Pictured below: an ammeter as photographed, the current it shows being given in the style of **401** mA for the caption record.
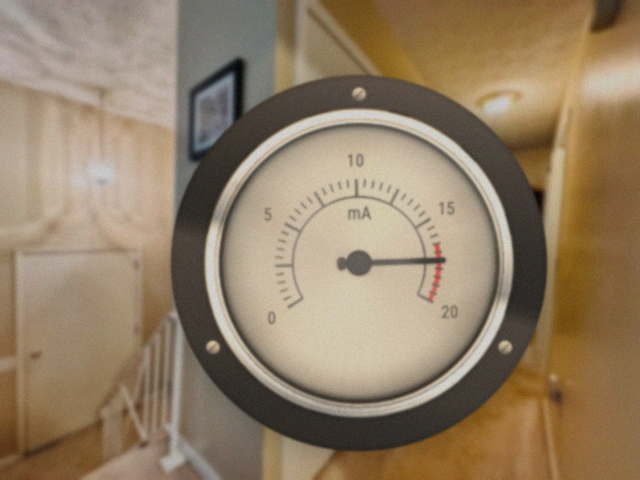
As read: **17.5** mA
